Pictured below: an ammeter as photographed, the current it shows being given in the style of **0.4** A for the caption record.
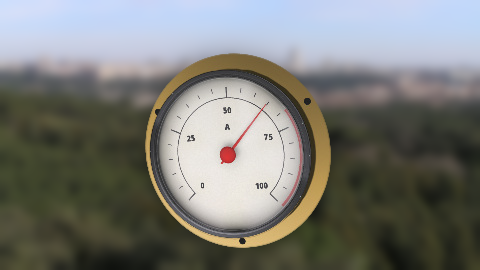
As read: **65** A
